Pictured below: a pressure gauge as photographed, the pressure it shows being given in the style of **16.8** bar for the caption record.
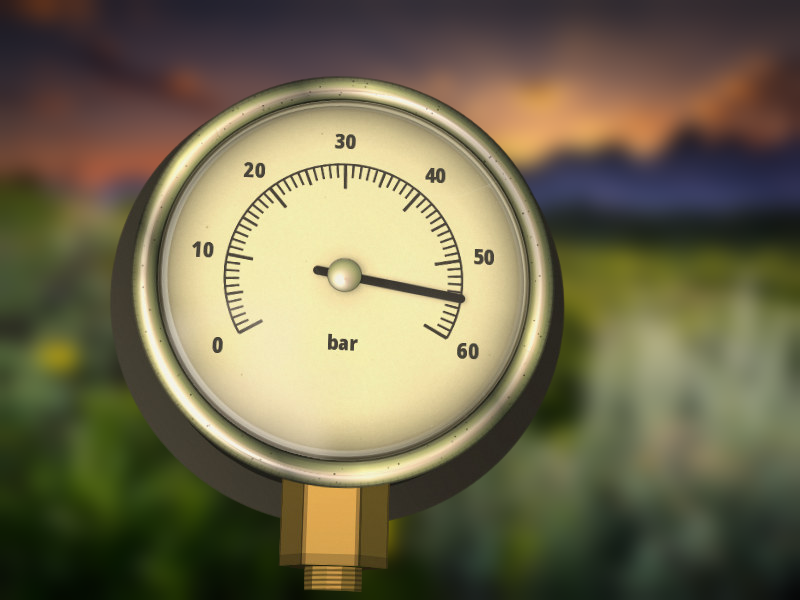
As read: **55** bar
